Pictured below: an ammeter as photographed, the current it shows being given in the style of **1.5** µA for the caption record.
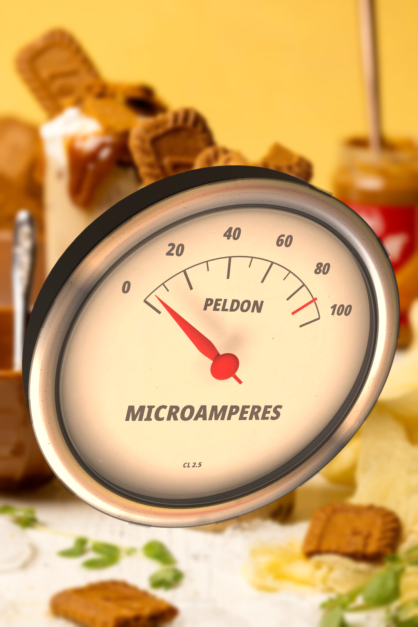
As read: **5** µA
